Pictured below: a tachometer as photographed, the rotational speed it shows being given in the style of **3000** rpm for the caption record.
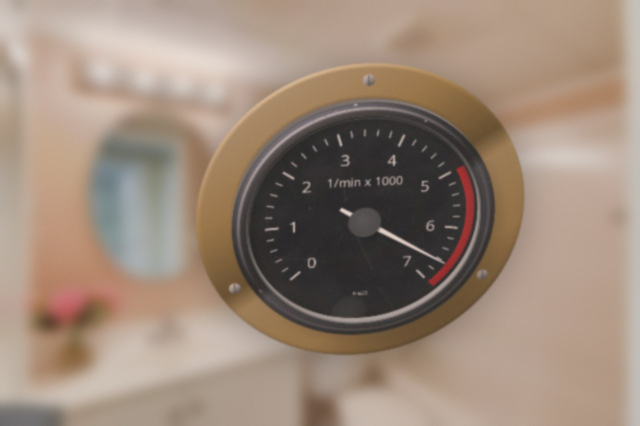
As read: **6600** rpm
